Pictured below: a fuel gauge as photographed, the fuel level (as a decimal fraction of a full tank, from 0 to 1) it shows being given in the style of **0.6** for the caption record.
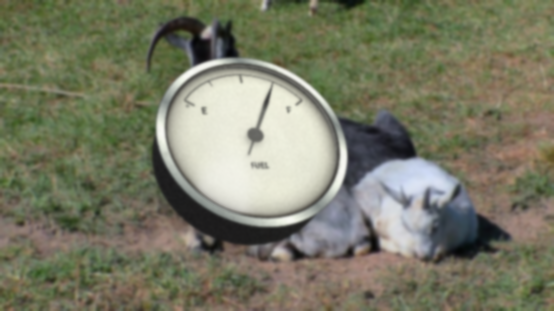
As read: **0.75**
